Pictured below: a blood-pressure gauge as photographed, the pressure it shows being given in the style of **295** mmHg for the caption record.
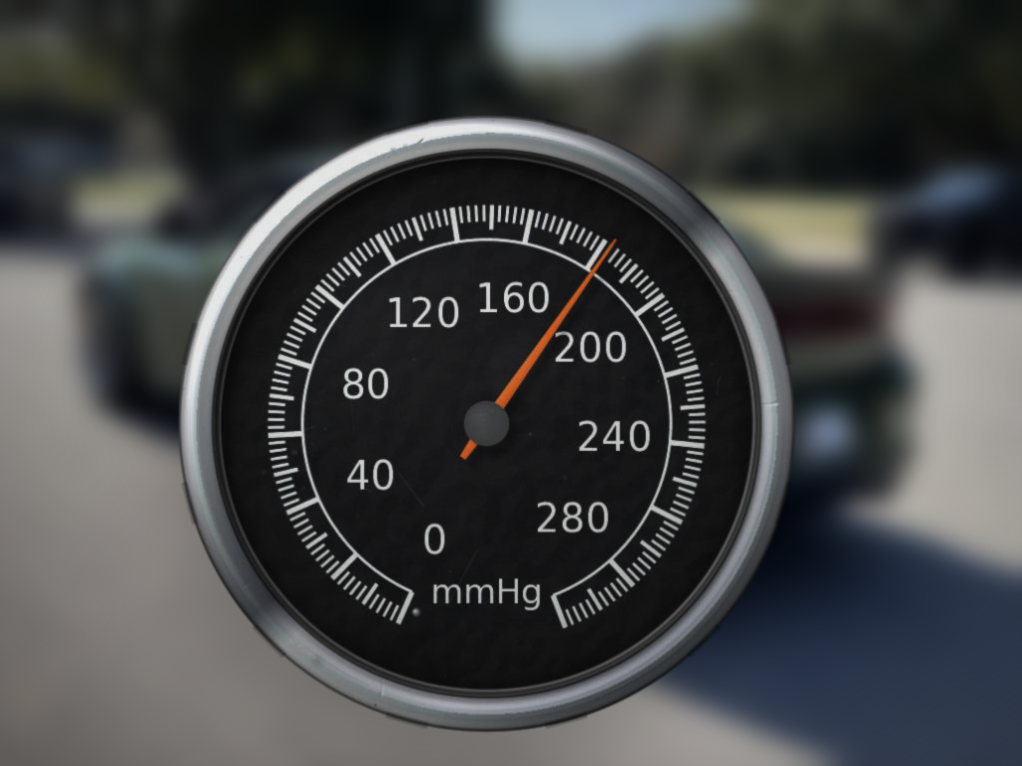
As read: **182** mmHg
